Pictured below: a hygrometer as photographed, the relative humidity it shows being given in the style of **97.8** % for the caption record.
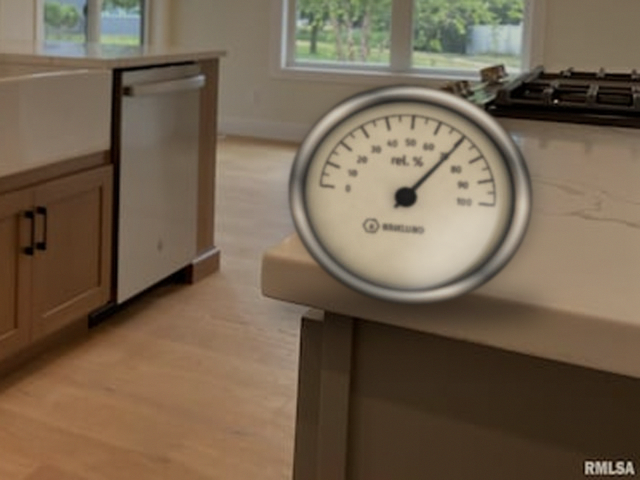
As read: **70** %
